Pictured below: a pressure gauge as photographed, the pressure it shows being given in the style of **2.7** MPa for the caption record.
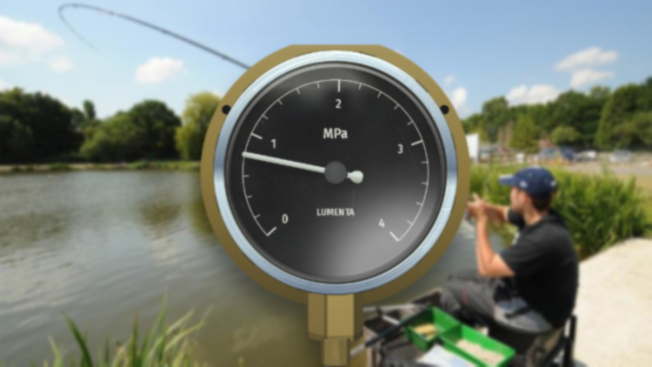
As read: **0.8** MPa
